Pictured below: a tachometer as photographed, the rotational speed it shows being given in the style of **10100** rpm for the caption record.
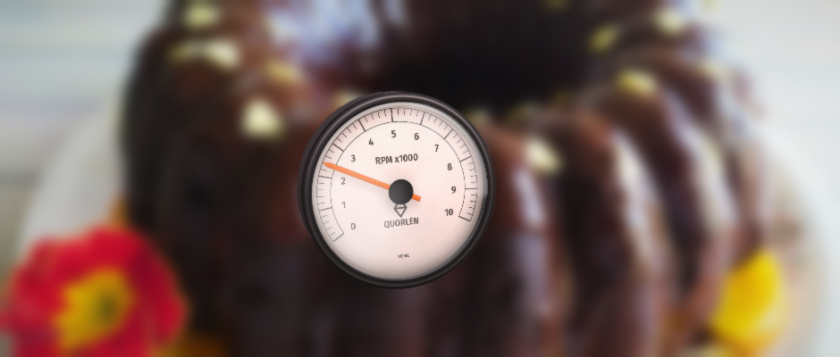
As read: **2400** rpm
